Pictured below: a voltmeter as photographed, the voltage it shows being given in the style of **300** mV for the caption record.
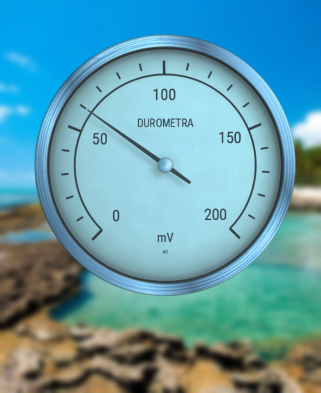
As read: **60** mV
